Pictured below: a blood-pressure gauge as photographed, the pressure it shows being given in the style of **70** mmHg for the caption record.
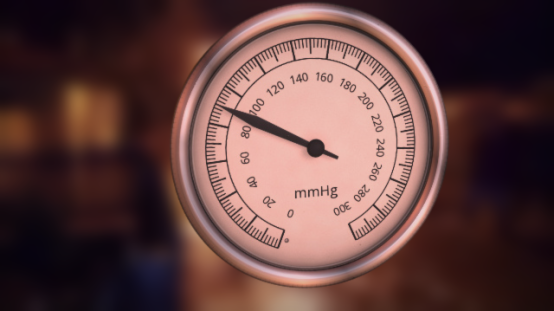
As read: **90** mmHg
